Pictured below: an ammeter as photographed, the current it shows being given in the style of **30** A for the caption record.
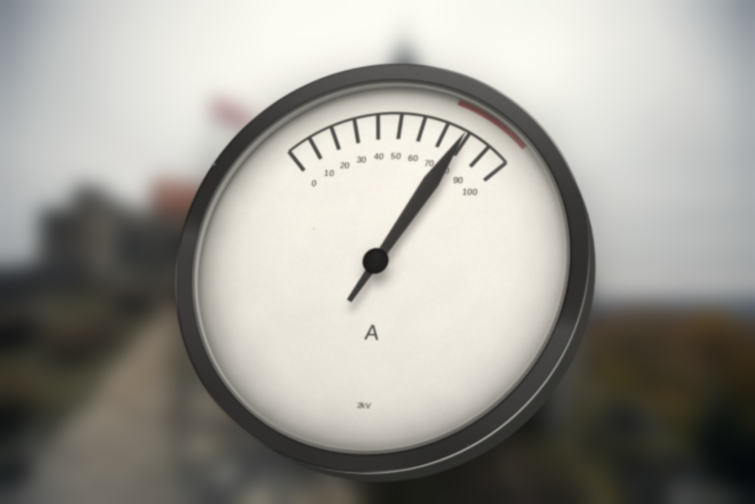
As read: **80** A
